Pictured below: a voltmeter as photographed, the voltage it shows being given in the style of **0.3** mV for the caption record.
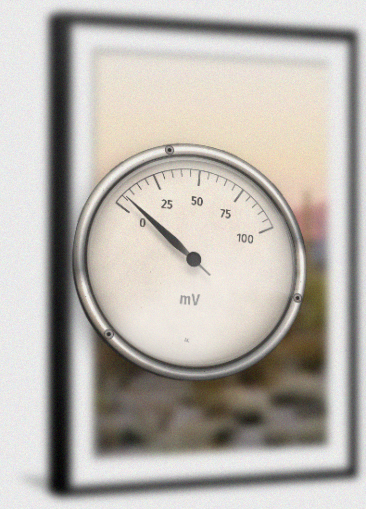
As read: **5** mV
